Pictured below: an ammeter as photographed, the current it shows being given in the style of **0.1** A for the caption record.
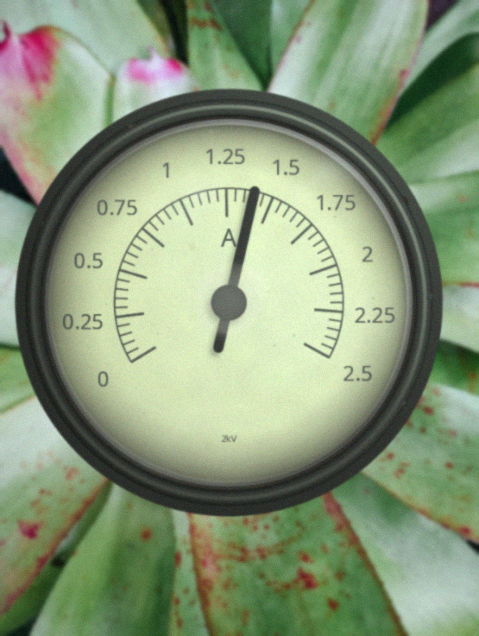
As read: **1.4** A
